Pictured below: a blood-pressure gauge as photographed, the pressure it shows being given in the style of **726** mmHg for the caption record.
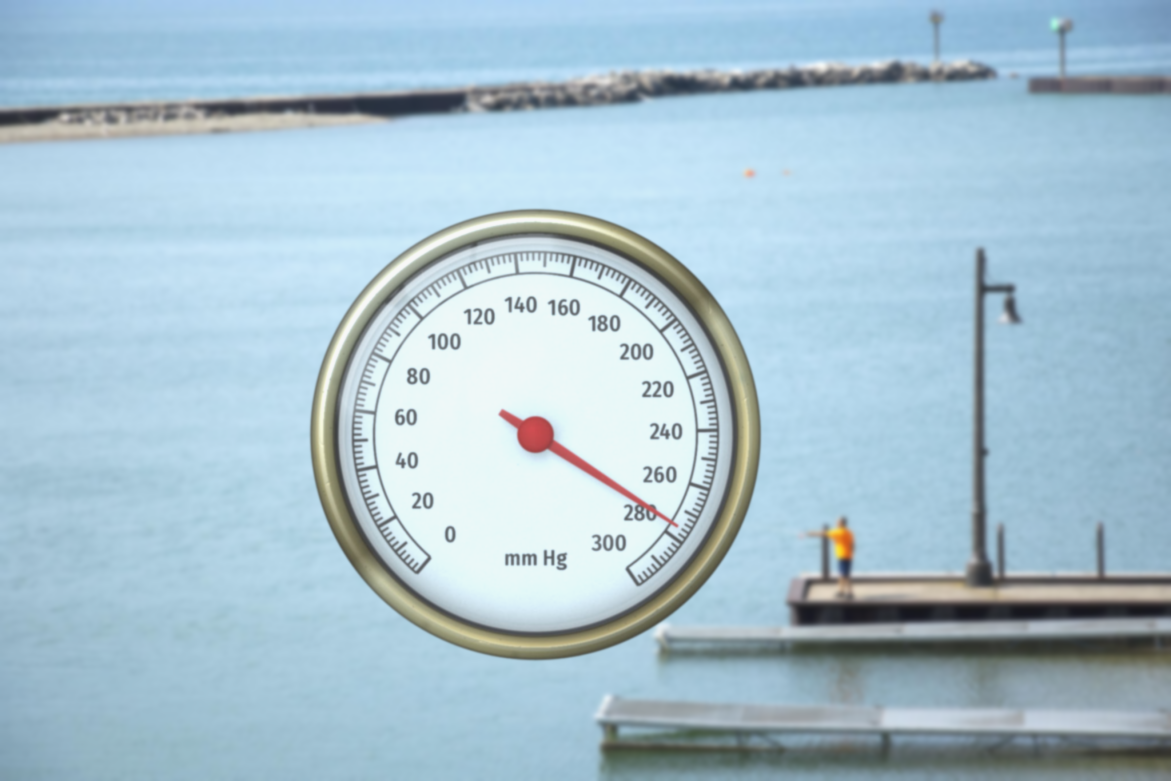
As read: **276** mmHg
